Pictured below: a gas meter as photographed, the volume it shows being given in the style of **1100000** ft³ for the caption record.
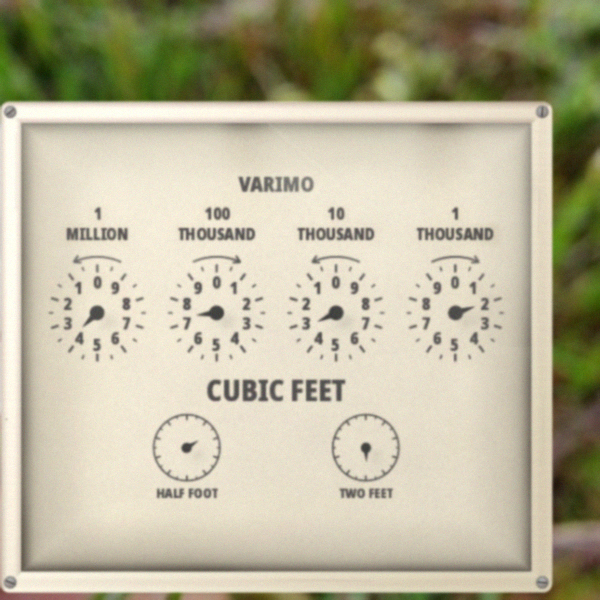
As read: **373200** ft³
